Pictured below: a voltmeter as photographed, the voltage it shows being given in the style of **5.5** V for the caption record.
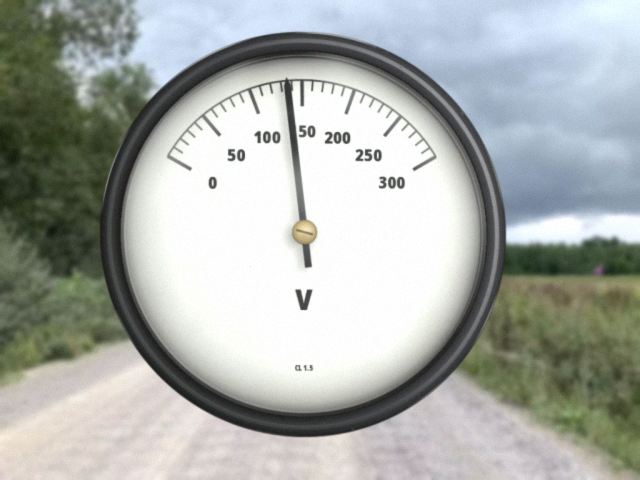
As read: **135** V
